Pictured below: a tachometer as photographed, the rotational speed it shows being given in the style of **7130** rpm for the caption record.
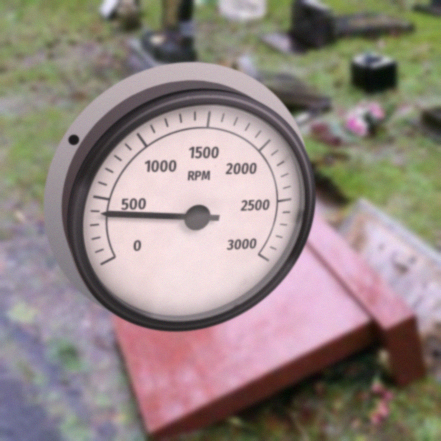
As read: **400** rpm
